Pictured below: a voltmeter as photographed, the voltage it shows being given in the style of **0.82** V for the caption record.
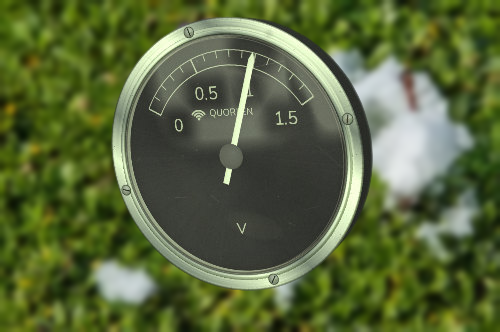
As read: **1** V
